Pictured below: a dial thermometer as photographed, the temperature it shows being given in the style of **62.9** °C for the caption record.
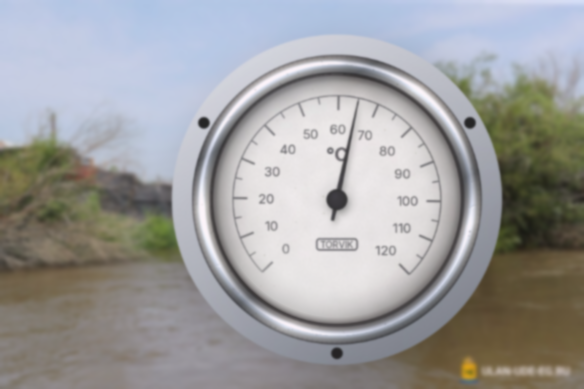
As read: **65** °C
